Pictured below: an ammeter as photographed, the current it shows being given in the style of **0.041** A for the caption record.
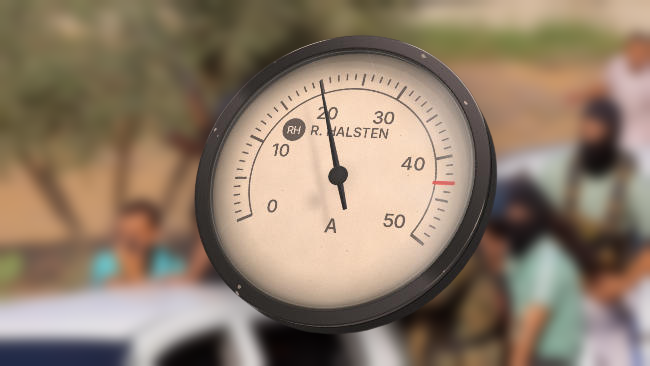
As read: **20** A
